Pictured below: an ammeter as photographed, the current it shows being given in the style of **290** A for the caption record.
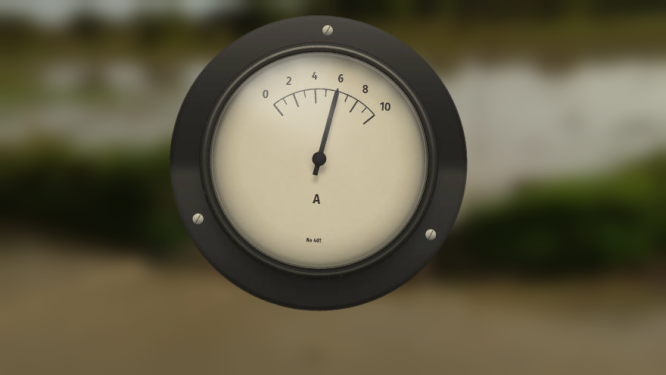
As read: **6** A
